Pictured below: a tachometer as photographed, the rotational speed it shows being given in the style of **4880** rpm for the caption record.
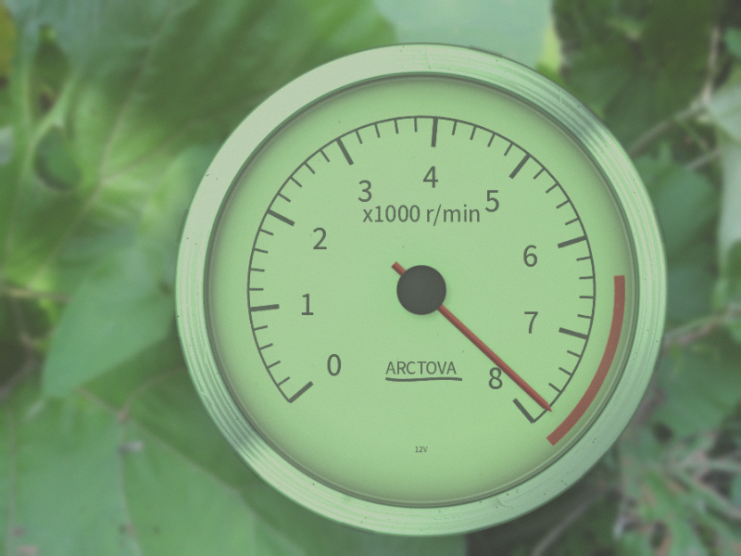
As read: **7800** rpm
